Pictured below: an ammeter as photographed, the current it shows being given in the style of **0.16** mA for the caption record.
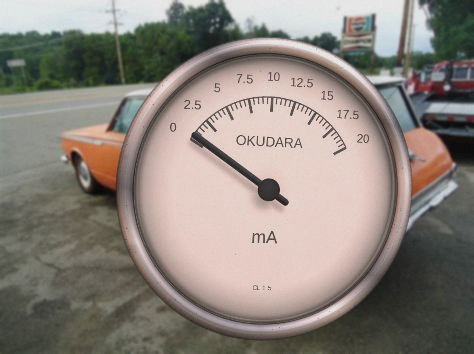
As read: **0.5** mA
